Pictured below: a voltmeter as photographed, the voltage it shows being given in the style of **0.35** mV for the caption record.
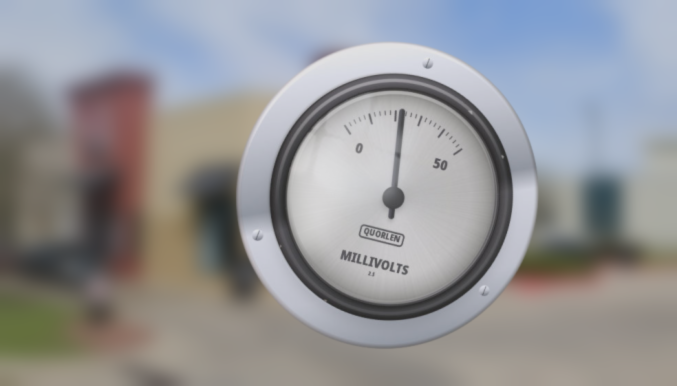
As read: **22** mV
